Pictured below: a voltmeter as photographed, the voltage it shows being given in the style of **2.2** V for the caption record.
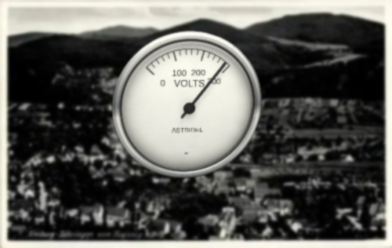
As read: **280** V
